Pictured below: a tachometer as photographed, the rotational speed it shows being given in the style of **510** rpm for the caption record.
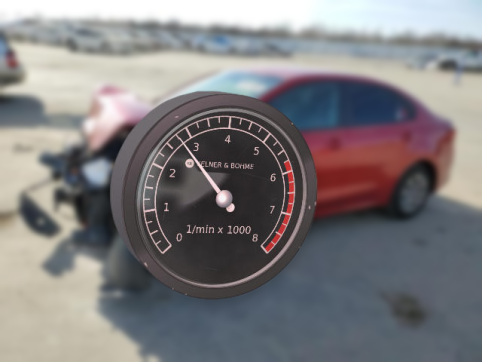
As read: **2750** rpm
